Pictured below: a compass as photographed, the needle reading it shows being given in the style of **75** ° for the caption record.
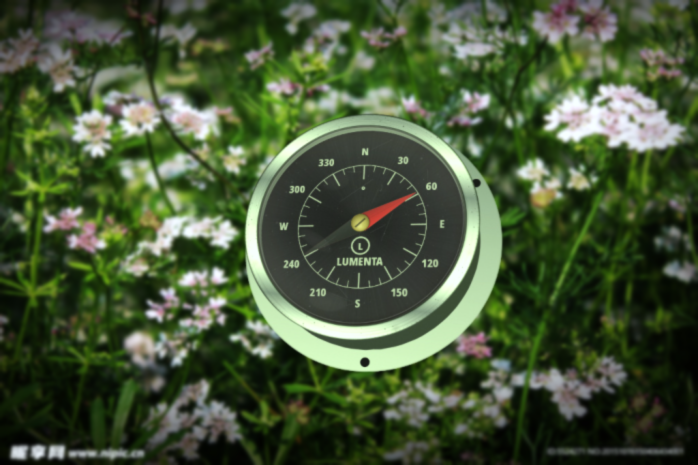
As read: **60** °
